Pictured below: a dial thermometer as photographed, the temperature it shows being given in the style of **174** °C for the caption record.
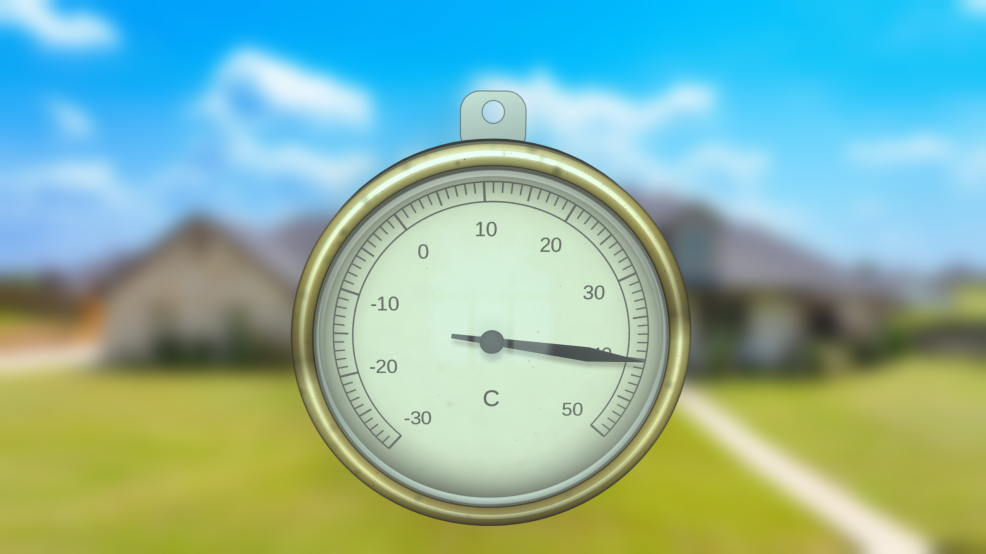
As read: **40** °C
